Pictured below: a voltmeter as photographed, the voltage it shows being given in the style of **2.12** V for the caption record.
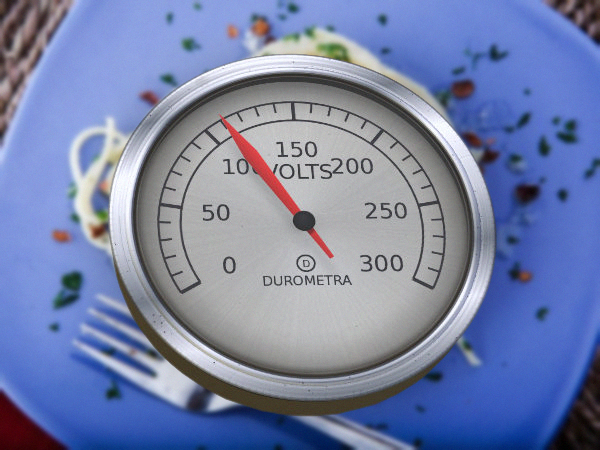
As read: **110** V
